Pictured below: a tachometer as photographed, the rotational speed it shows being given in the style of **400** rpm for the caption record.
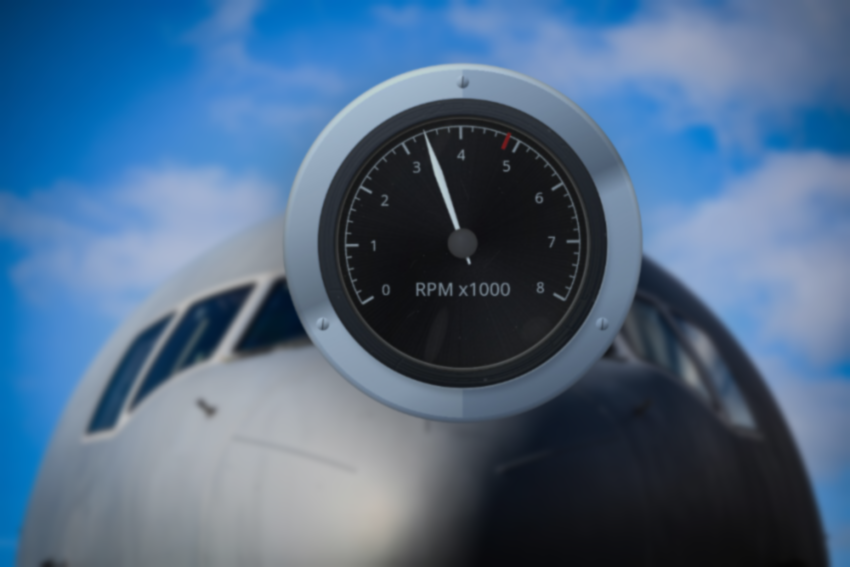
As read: **3400** rpm
